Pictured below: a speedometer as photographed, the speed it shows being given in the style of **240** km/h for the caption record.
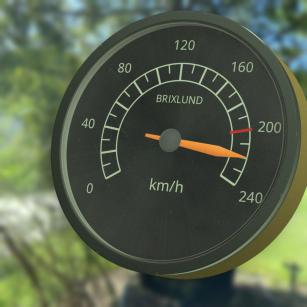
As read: **220** km/h
